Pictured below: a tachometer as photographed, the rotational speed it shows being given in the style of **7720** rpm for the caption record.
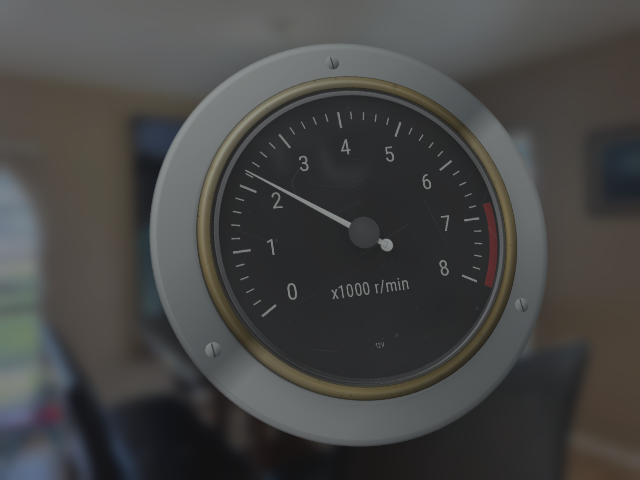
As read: **2200** rpm
